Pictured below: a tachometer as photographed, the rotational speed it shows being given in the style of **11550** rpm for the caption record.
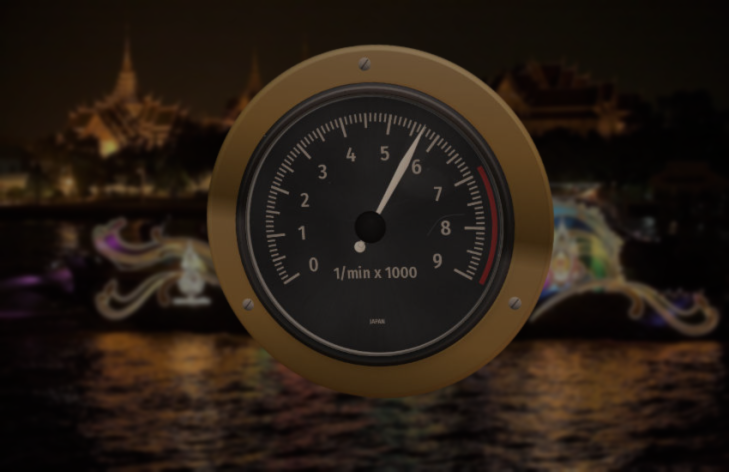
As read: **5700** rpm
